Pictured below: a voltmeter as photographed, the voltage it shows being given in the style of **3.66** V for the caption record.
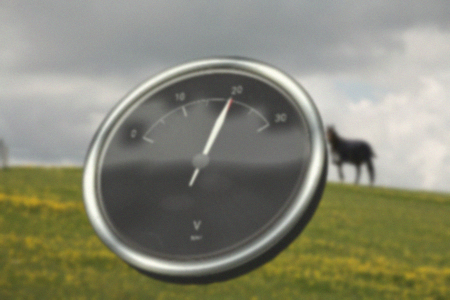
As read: **20** V
